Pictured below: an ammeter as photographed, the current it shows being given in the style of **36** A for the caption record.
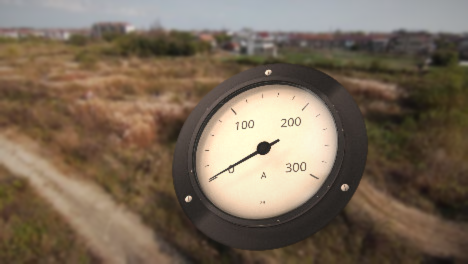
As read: **0** A
